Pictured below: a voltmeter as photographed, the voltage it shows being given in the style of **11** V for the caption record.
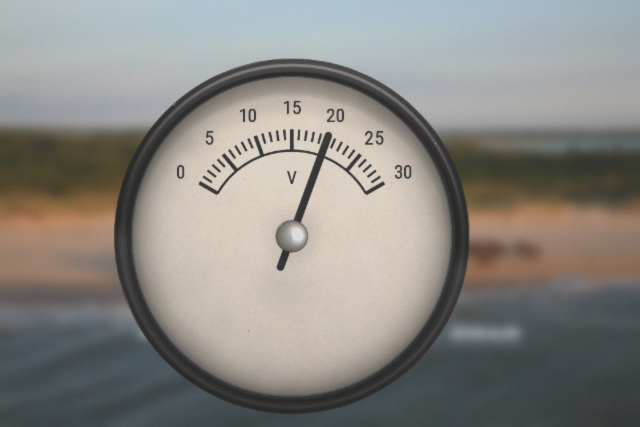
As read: **20** V
